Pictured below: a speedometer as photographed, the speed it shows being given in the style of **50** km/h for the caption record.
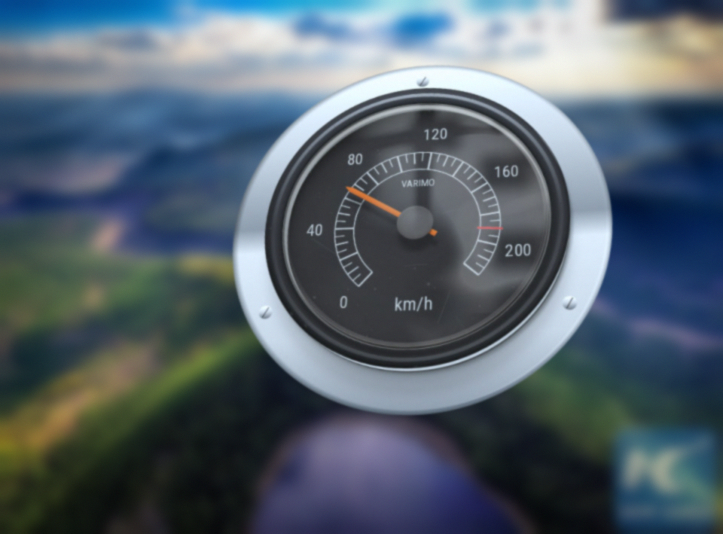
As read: **65** km/h
